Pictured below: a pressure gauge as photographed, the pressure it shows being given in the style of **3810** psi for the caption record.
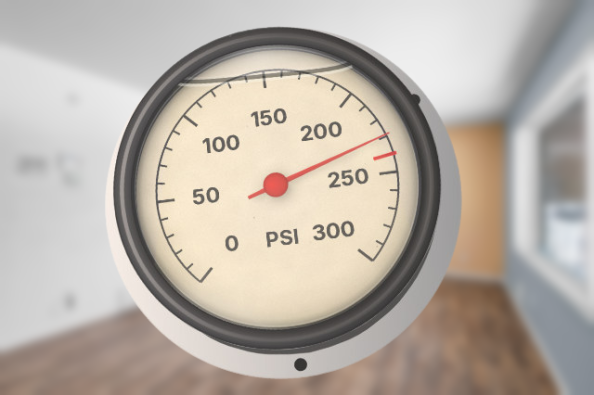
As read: **230** psi
